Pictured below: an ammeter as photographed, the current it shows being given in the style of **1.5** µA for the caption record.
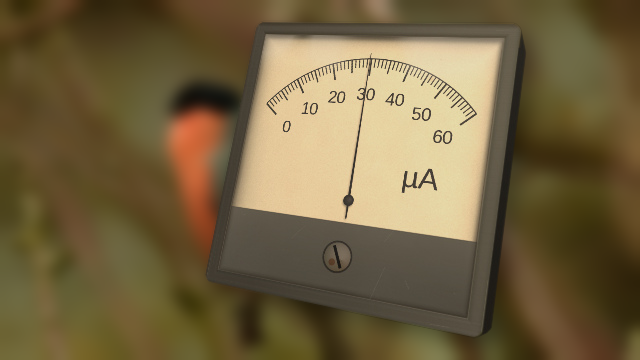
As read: **30** µA
